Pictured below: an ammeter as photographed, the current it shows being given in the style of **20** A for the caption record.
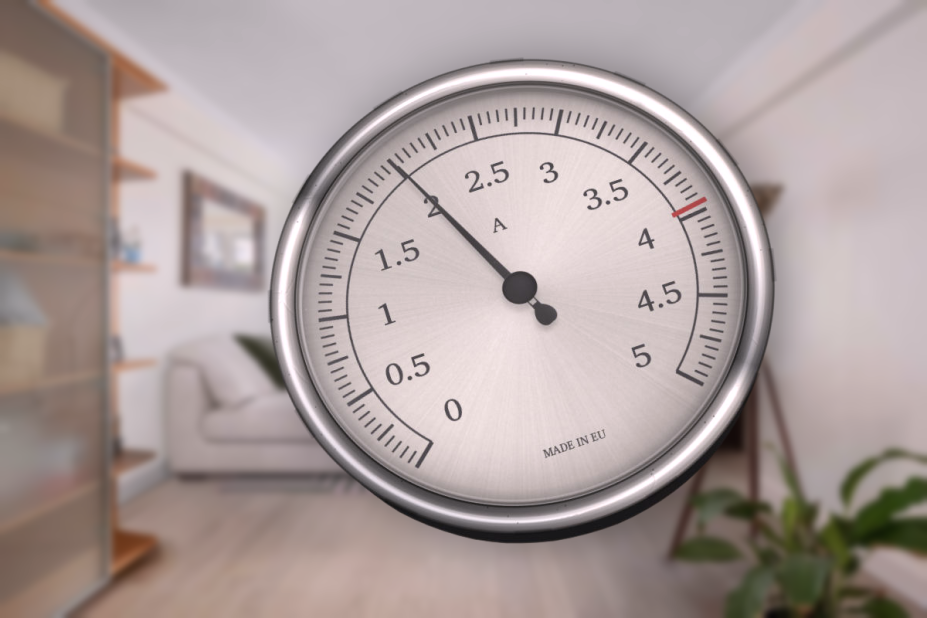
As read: **2** A
